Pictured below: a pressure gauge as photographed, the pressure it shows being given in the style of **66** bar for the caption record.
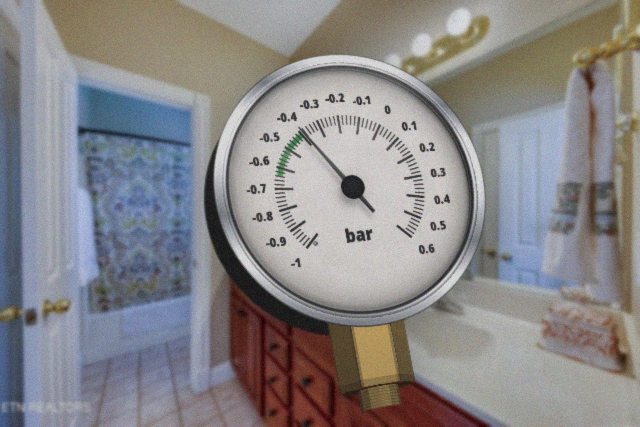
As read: **-0.4** bar
